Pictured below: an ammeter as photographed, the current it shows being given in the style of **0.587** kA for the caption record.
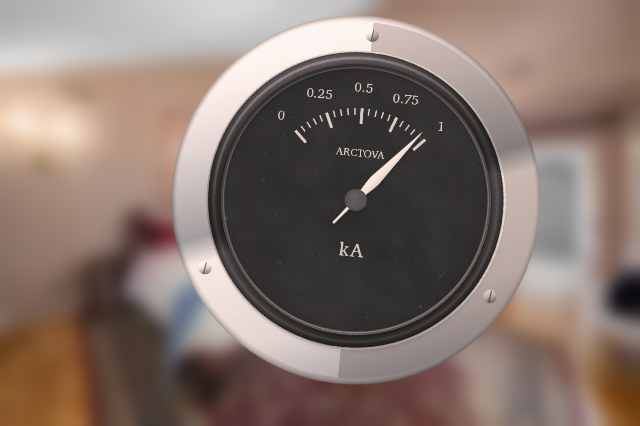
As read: **0.95** kA
